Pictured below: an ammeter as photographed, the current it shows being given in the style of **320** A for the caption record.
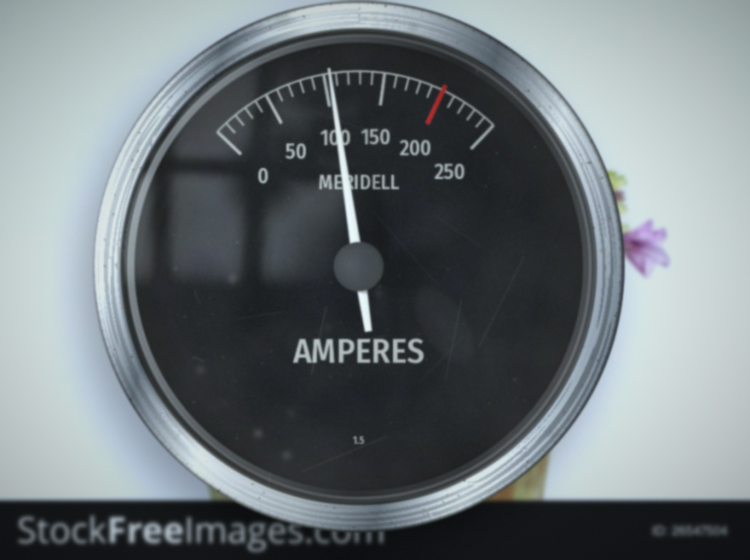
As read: **105** A
